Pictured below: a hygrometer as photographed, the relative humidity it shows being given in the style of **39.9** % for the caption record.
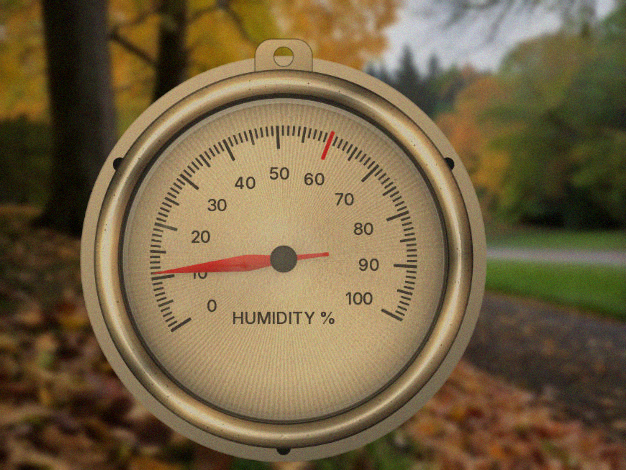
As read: **11** %
